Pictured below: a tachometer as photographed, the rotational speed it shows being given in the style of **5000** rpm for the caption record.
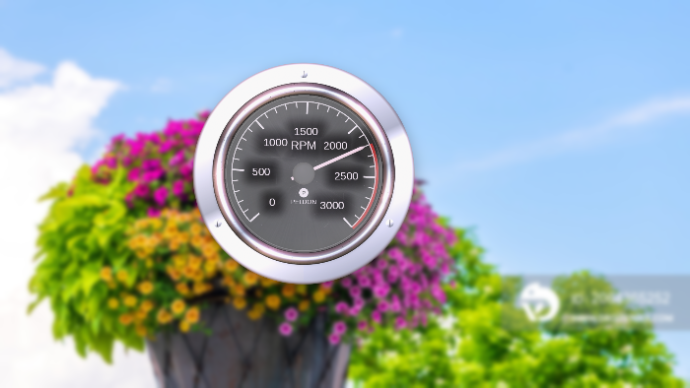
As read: **2200** rpm
